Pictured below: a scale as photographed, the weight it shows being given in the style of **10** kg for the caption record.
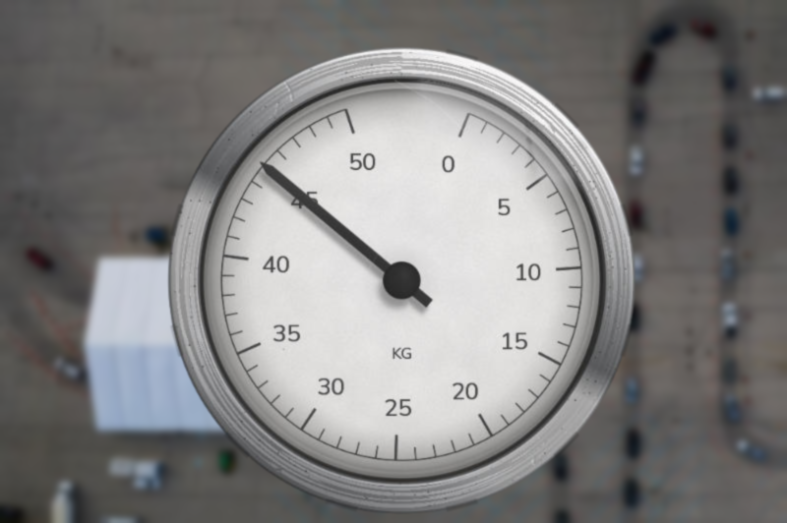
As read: **45** kg
